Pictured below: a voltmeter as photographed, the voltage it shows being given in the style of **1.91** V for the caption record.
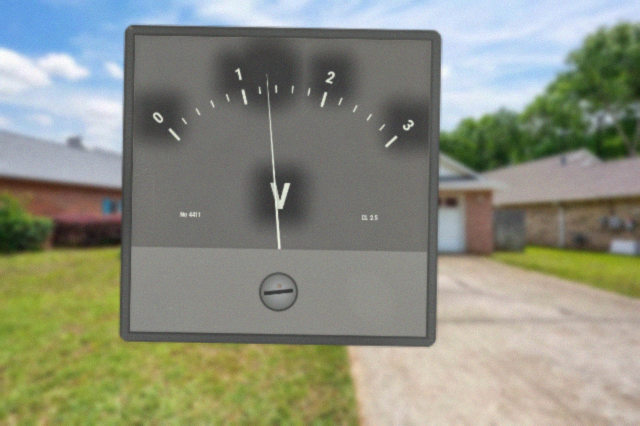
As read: **1.3** V
